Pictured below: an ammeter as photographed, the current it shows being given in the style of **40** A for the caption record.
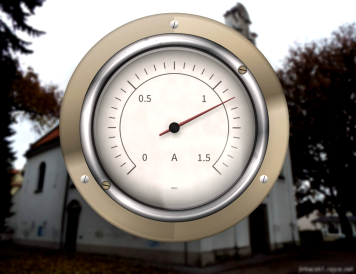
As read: **1.1** A
